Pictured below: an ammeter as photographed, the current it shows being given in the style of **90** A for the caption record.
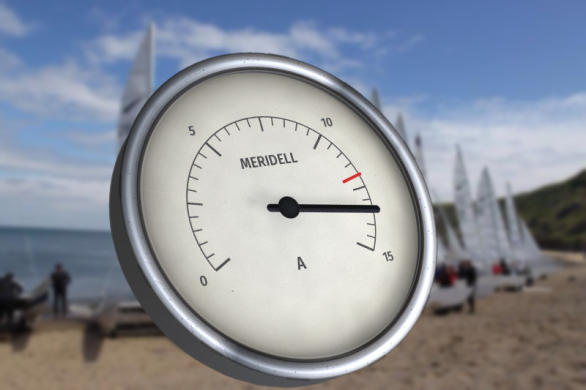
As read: **13.5** A
